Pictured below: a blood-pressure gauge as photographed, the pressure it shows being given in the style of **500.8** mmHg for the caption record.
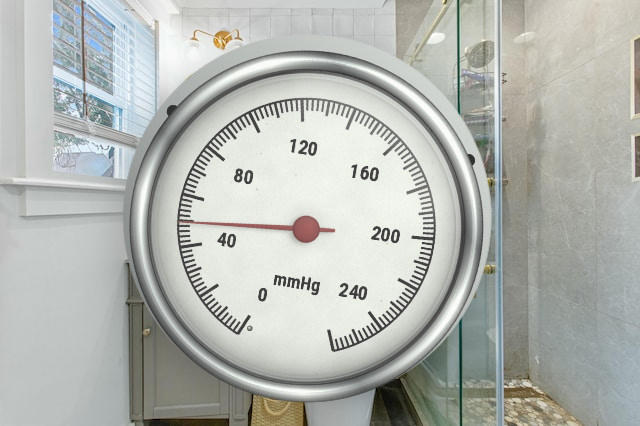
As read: **50** mmHg
